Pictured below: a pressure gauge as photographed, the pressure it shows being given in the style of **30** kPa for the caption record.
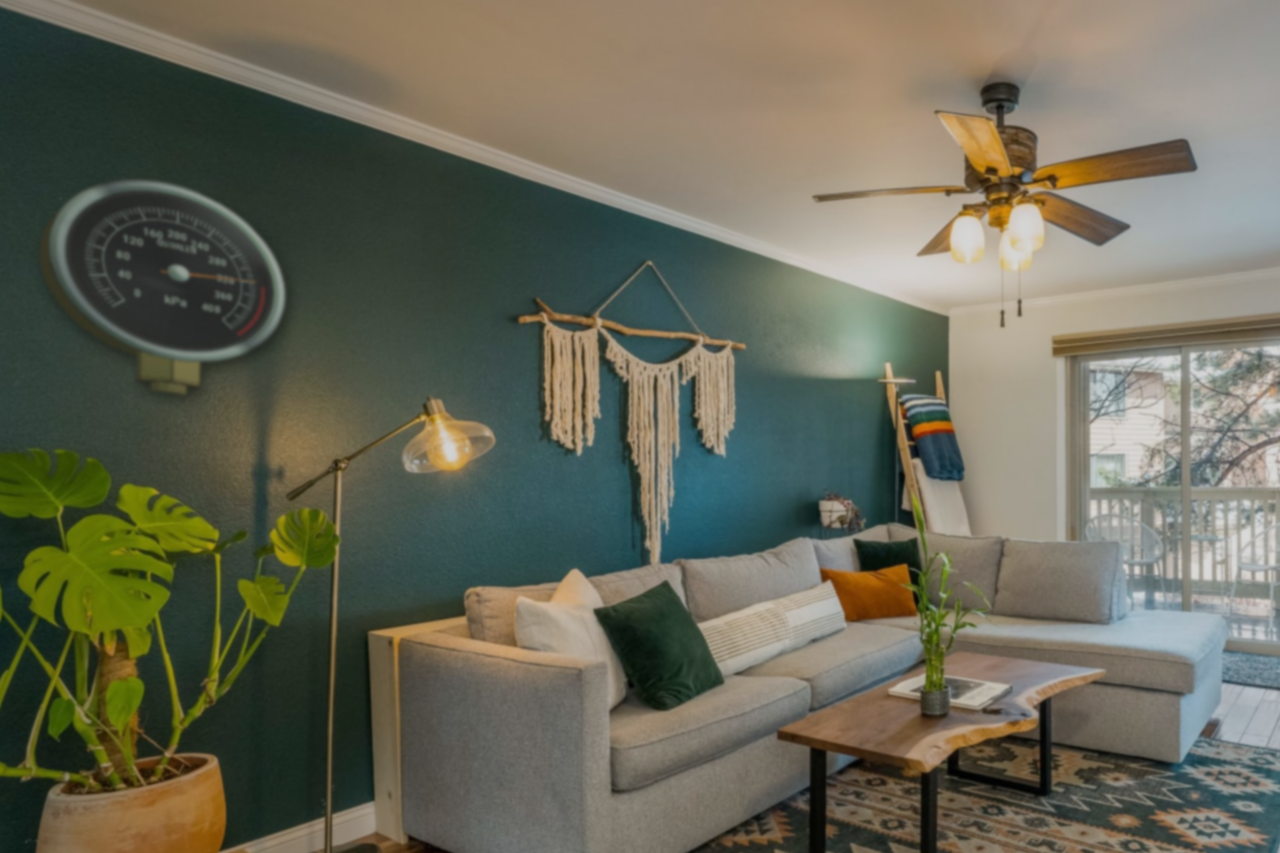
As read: **320** kPa
